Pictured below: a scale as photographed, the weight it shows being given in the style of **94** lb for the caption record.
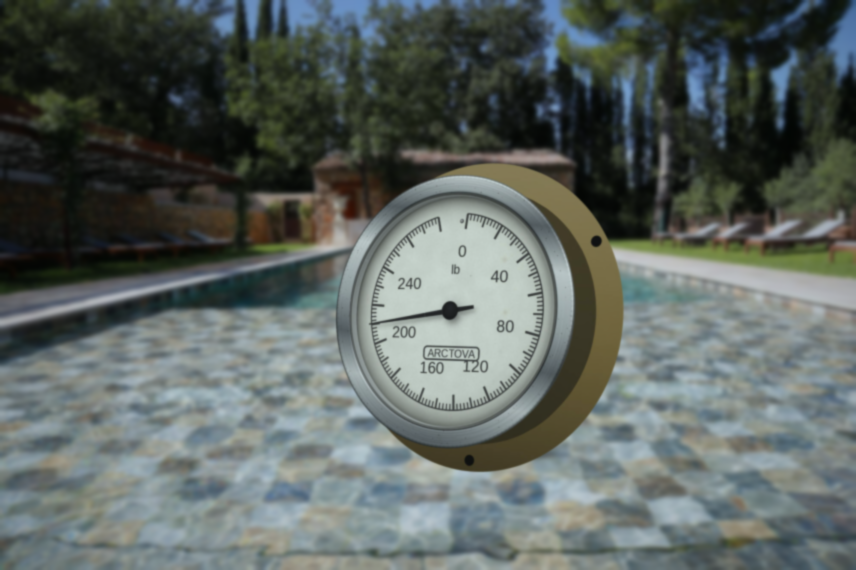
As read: **210** lb
